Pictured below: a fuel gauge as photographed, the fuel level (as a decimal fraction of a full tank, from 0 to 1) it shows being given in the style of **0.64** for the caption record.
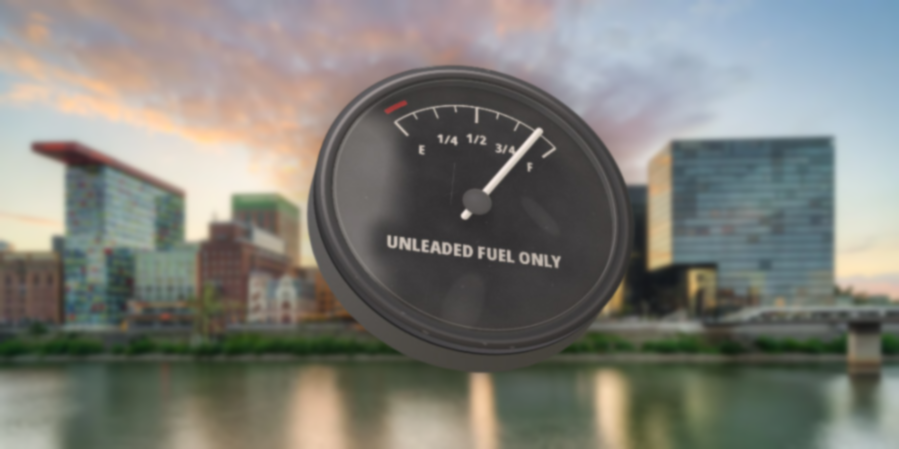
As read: **0.875**
